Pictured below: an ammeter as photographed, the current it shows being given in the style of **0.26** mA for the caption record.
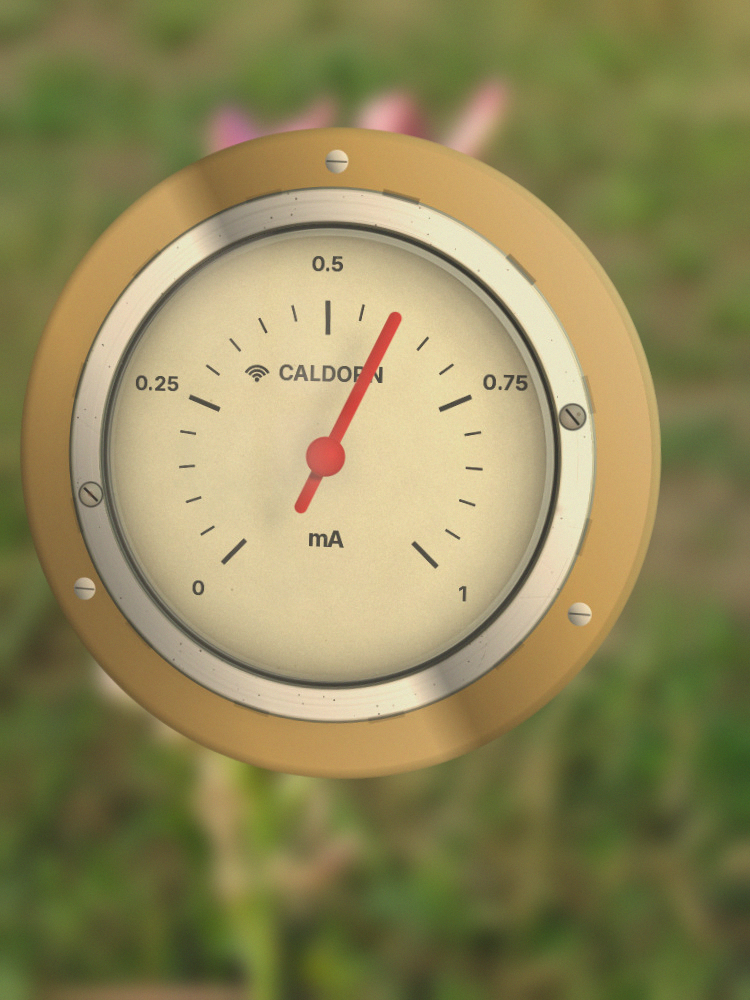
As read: **0.6** mA
